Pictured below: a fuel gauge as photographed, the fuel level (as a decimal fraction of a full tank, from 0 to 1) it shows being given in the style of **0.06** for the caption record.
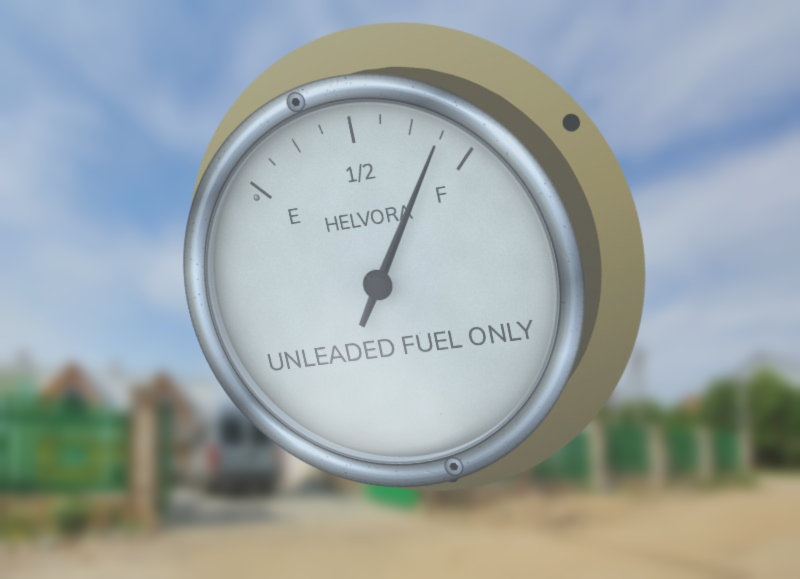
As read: **0.875**
